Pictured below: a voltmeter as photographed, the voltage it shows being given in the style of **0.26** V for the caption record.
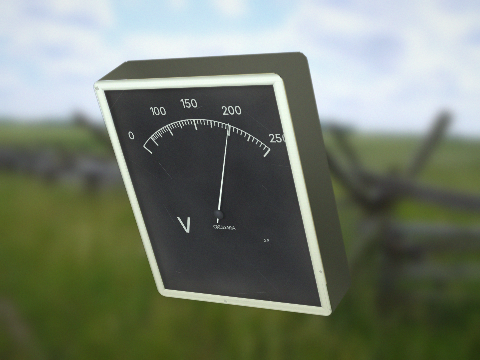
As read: **200** V
